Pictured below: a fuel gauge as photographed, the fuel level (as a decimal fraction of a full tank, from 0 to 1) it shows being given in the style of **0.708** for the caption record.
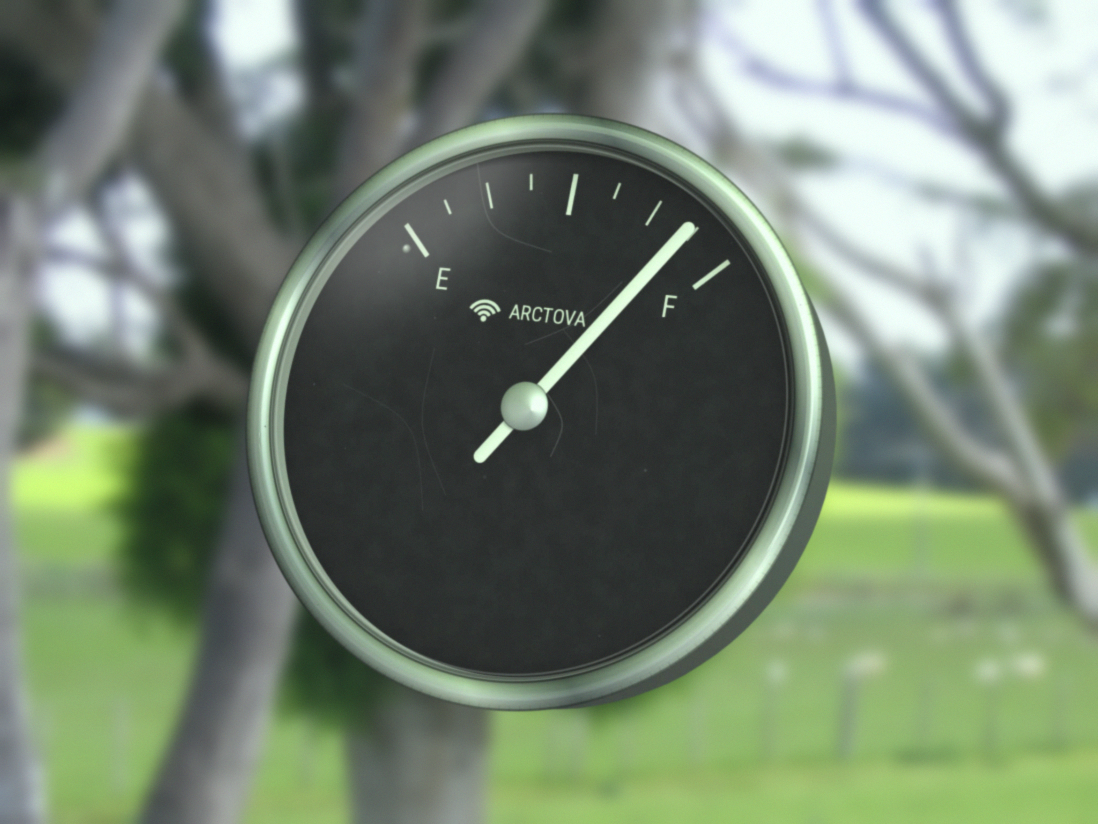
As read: **0.875**
